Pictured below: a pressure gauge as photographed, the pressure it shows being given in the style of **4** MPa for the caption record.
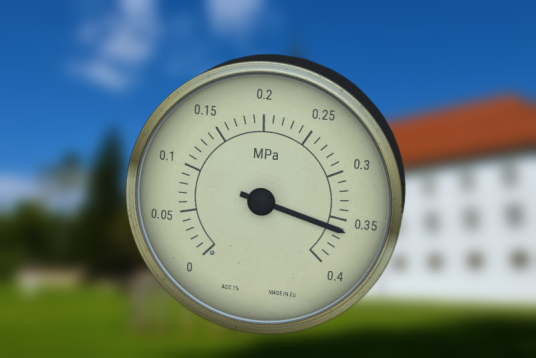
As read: **0.36** MPa
